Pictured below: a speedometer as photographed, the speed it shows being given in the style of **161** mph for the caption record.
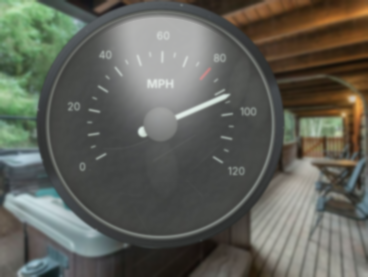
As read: **92.5** mph
